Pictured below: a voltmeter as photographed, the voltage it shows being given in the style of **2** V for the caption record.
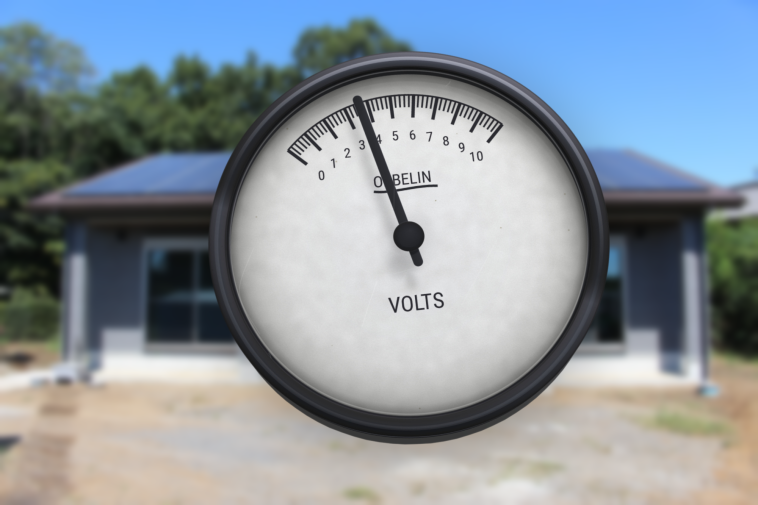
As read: **3.6** V
